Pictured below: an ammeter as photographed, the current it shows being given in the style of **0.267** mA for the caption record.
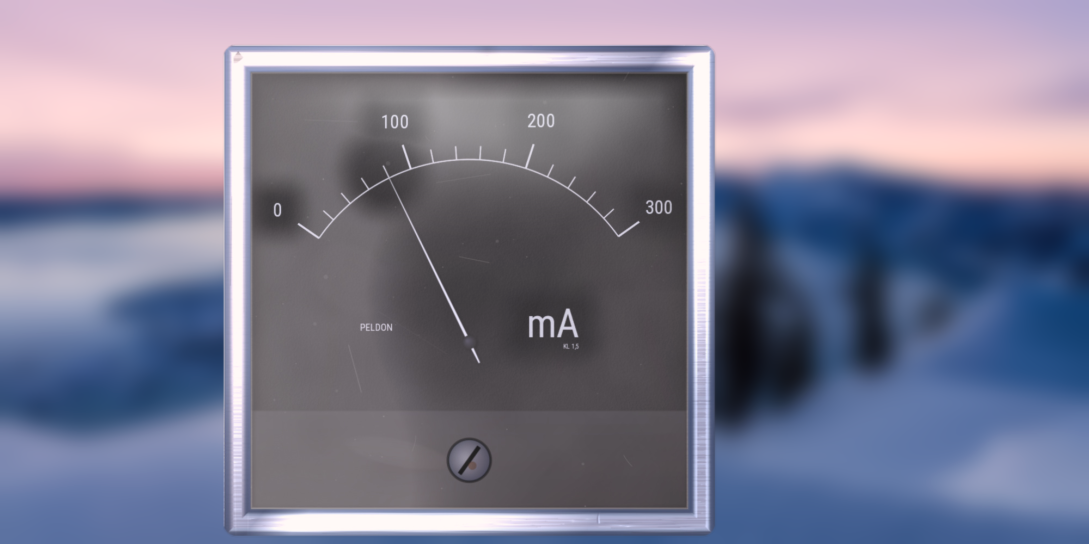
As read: **80** mA
